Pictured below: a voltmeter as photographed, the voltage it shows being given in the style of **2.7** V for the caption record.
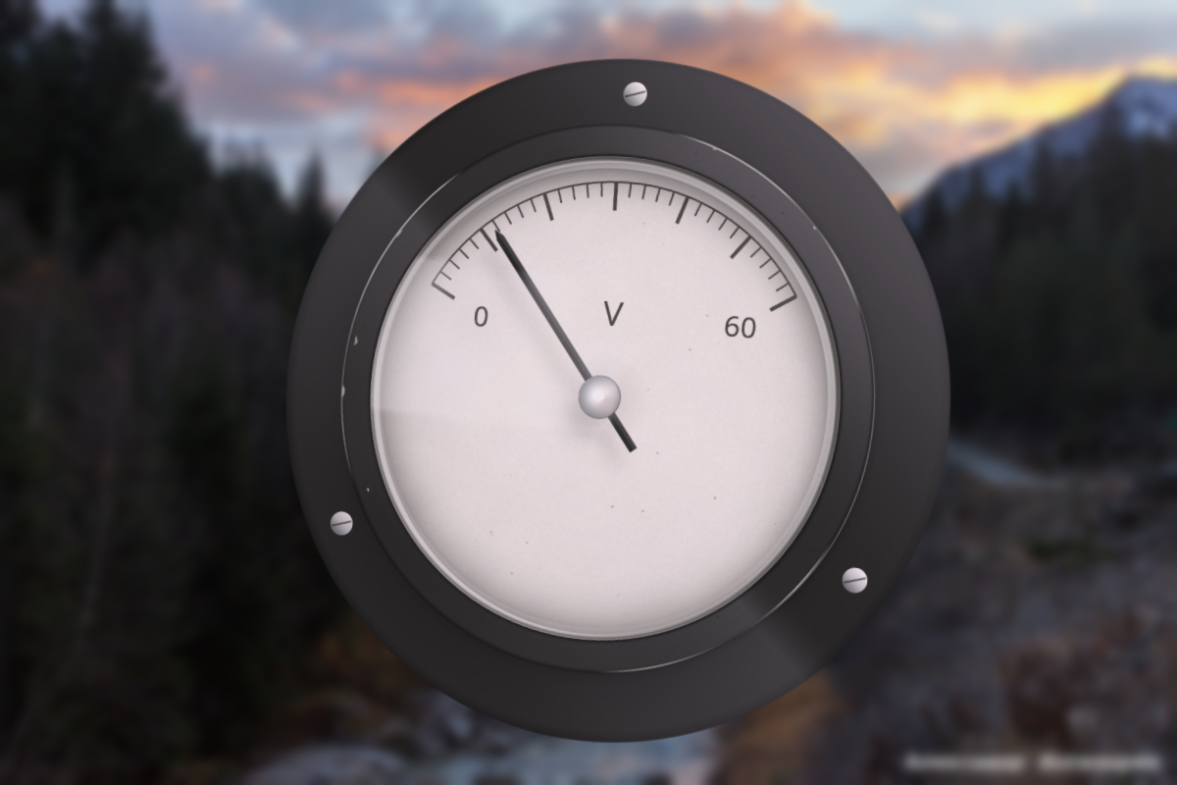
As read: **12** V
